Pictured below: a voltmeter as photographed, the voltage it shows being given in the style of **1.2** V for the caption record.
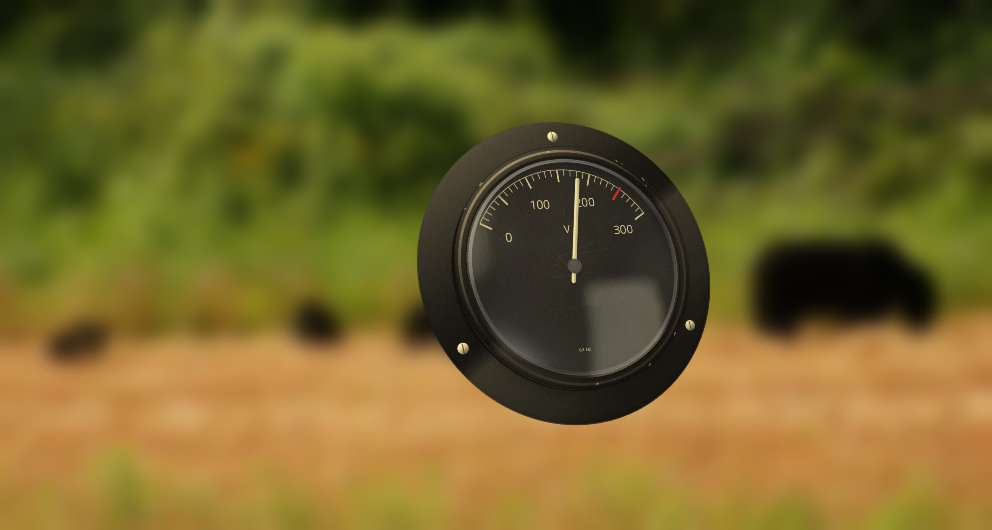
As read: **180** V
